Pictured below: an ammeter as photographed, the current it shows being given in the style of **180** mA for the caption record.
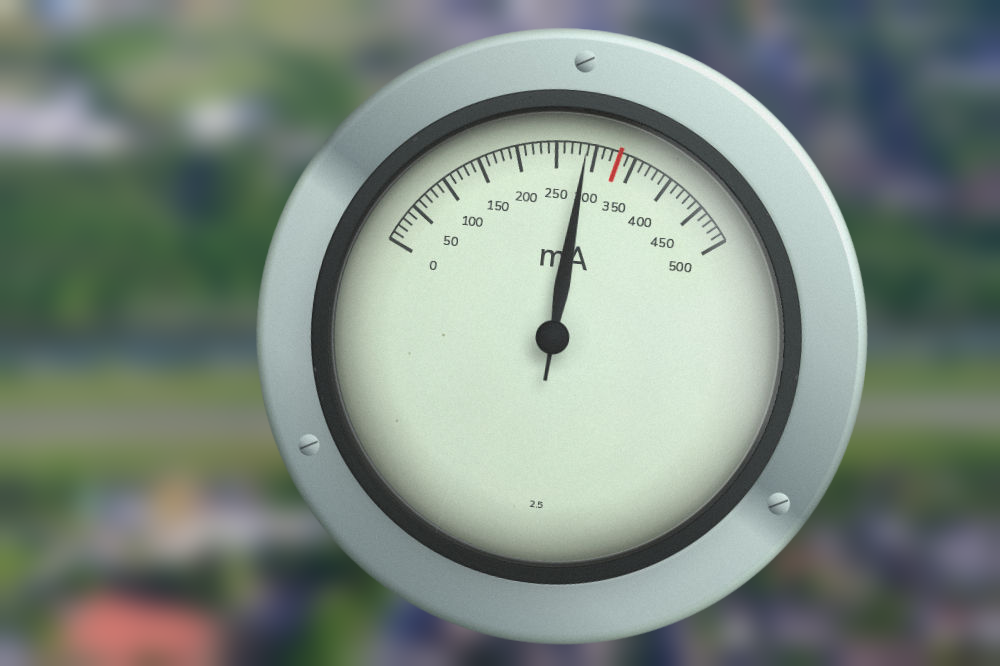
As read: **290** mA
